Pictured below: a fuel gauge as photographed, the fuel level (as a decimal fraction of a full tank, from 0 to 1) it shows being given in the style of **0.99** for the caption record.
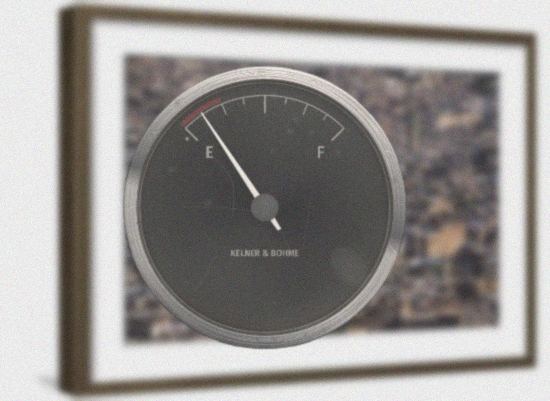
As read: **0.125**
